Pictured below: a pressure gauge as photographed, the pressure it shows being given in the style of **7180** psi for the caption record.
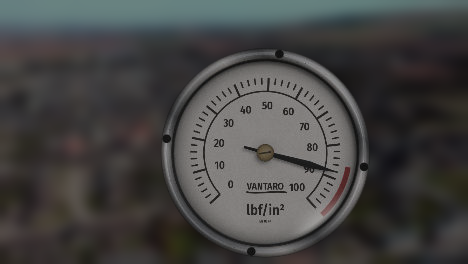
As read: **88** psi
